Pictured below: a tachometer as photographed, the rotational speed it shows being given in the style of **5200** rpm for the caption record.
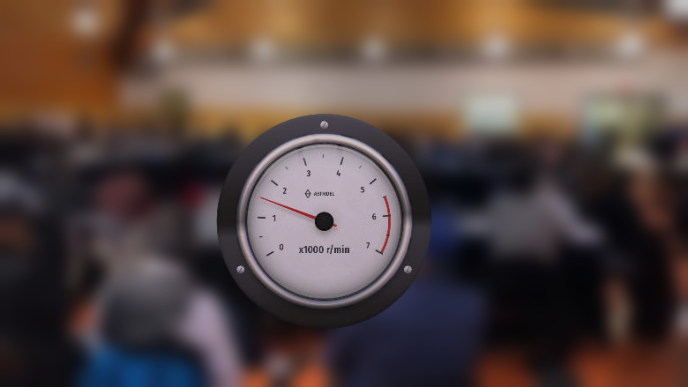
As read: **1500** rpm
